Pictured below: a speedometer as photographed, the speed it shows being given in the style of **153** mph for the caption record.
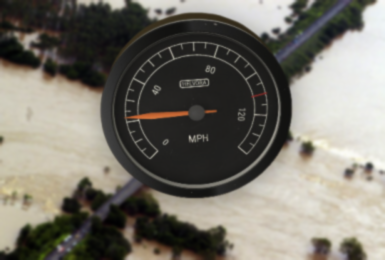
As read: **22.5** mph
